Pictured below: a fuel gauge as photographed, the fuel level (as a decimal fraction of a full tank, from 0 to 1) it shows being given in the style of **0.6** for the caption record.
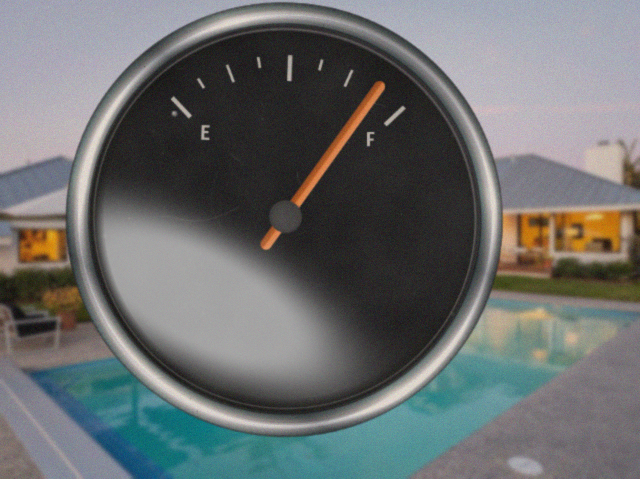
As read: **0.875**
